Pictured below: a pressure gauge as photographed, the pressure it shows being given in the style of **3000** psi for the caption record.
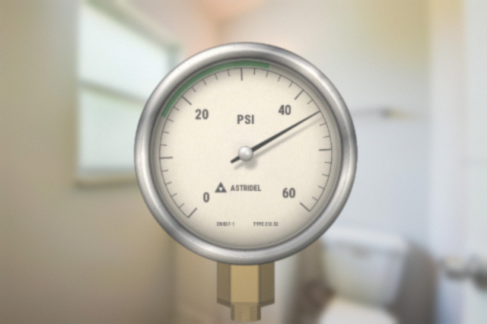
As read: **44** psi
